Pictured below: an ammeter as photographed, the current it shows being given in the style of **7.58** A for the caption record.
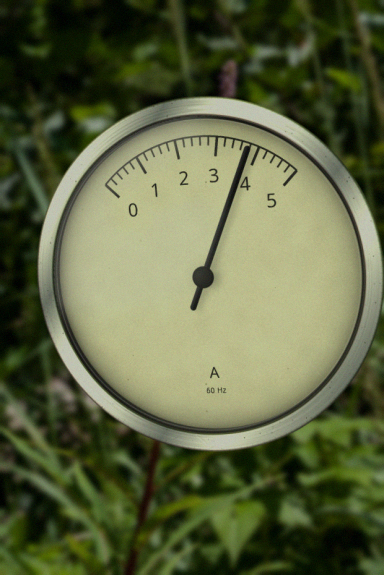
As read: **3.8** A
